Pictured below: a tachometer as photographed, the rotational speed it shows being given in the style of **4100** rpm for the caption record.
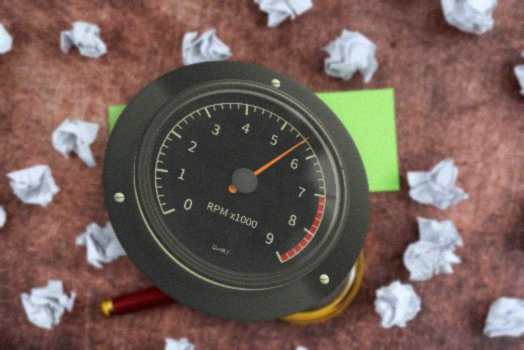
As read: **5600** rpm
